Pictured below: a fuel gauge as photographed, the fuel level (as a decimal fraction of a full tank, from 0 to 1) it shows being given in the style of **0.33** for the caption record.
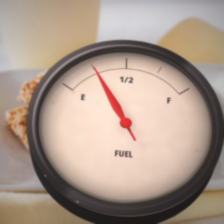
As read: **0.25**
